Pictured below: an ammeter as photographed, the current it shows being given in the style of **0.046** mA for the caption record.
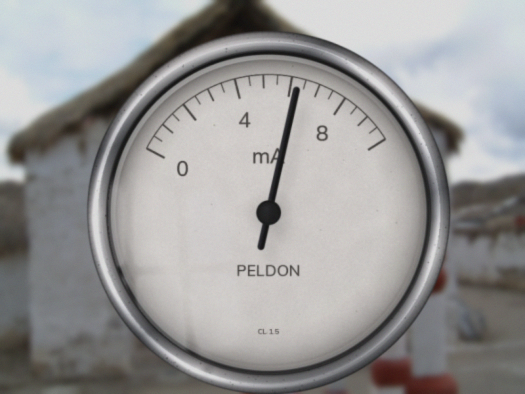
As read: **6.25** mA
